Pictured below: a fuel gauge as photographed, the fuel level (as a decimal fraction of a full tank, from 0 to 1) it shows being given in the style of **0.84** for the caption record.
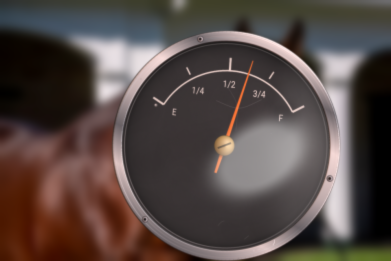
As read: **0.625**
